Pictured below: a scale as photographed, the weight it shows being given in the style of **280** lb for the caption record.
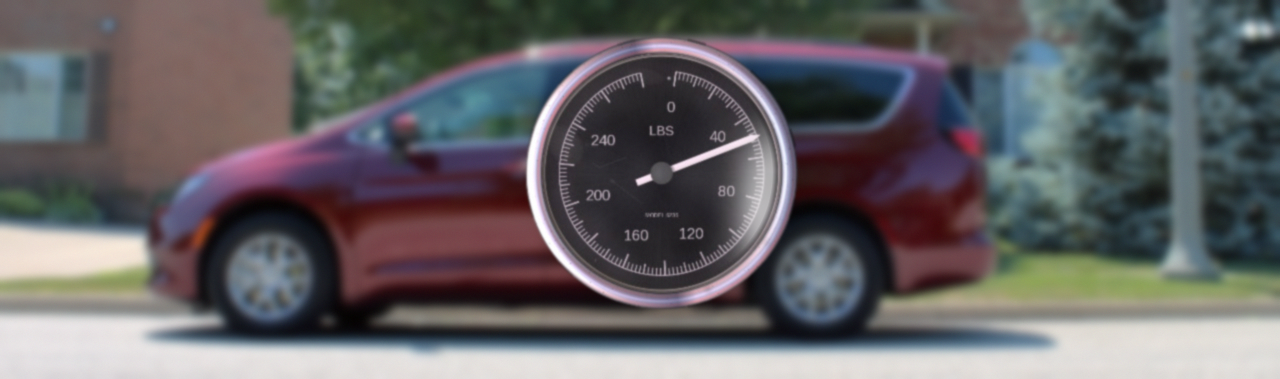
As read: **50** lb
